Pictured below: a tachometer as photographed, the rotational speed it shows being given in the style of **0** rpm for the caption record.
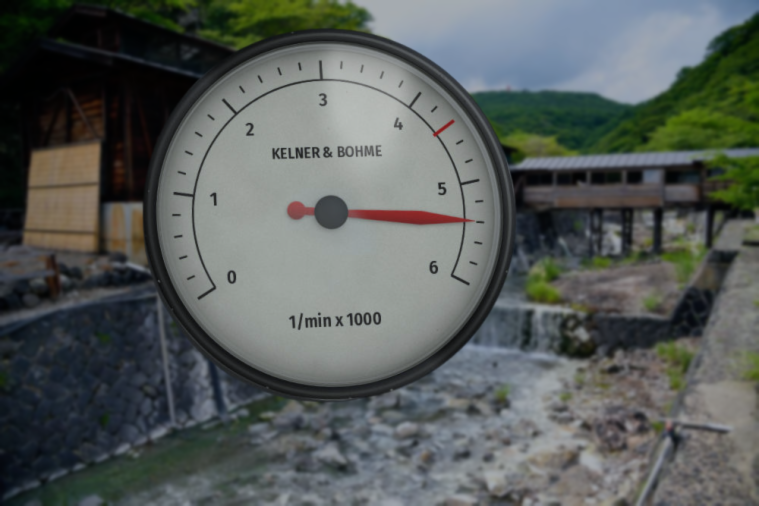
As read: **5400** rpm
